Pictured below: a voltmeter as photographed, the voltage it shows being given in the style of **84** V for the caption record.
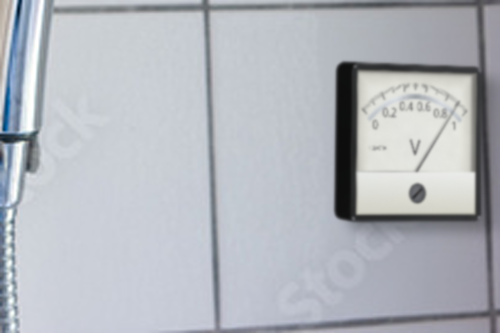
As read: **0.9** V
